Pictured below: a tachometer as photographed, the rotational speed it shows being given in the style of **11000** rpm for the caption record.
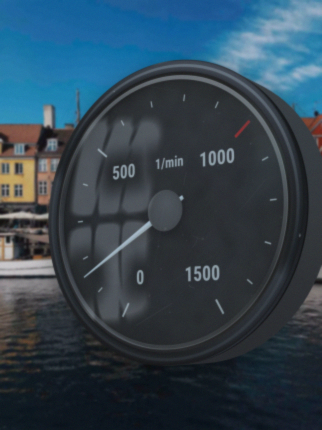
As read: **150** rpm
